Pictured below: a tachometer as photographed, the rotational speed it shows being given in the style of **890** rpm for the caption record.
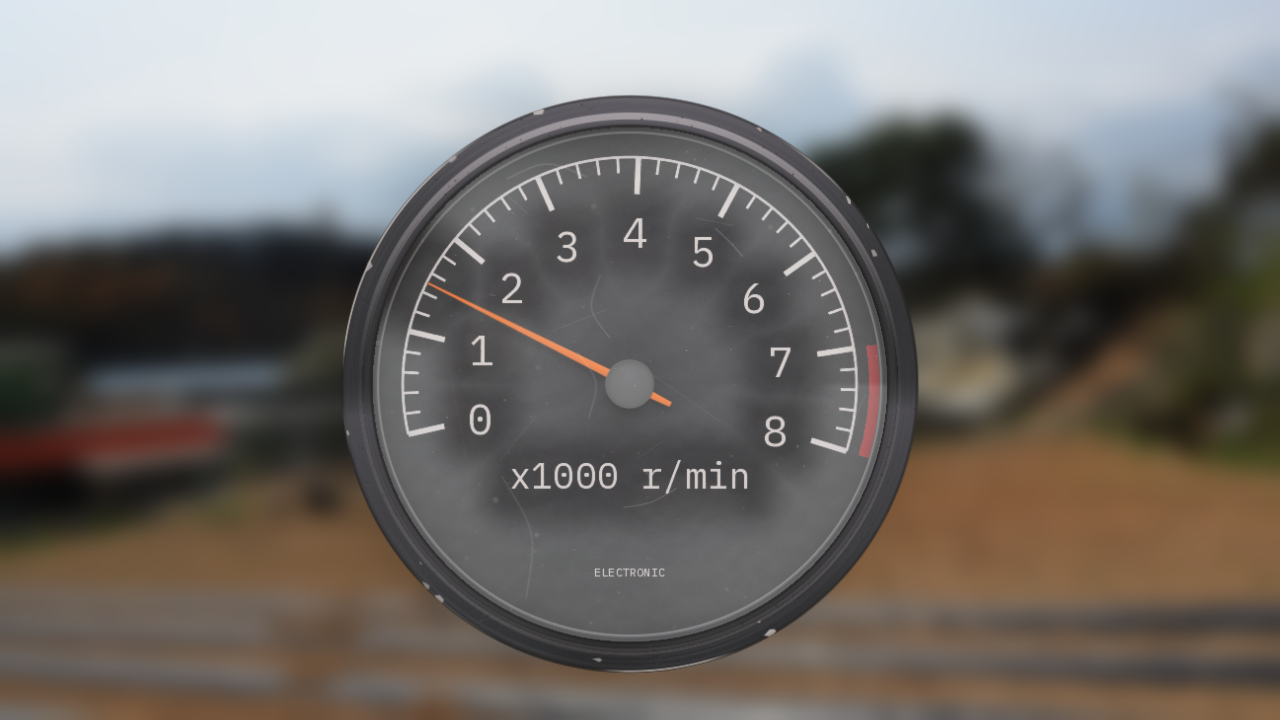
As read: **1500** rpm
